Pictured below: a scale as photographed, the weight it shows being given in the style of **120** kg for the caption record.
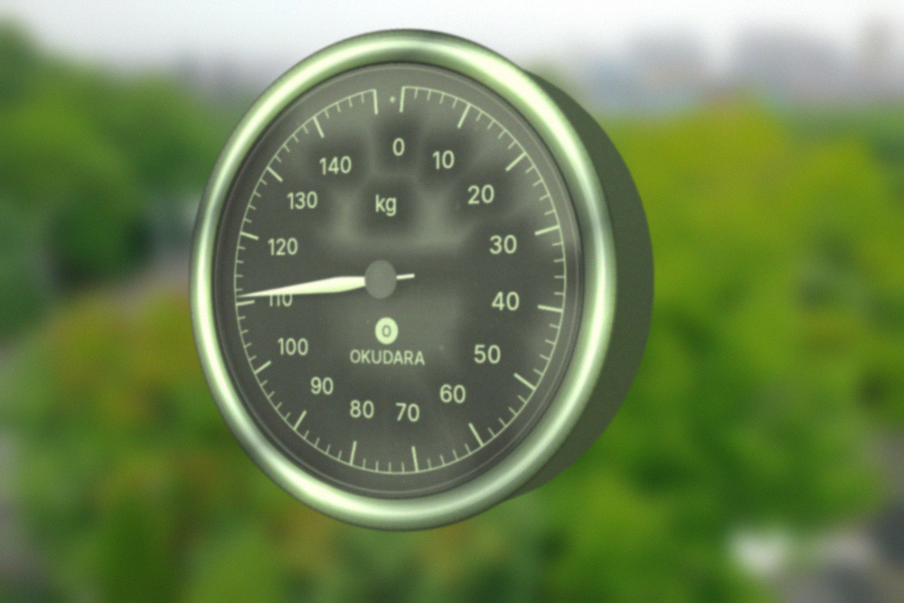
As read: **111** kg
